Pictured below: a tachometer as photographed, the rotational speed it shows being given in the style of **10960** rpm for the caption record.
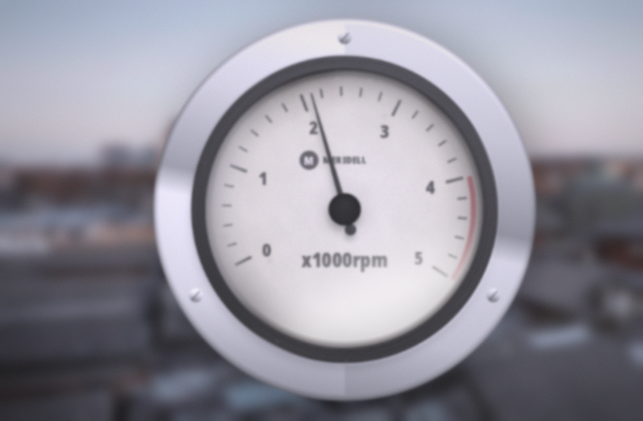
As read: **2100** rpm
